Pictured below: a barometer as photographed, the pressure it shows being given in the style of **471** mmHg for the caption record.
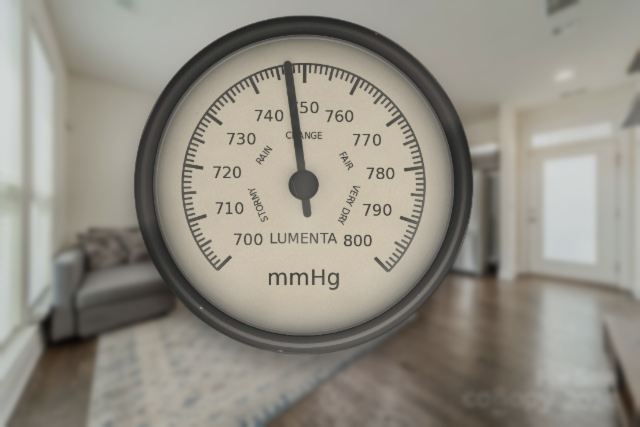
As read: **747** mmHg
